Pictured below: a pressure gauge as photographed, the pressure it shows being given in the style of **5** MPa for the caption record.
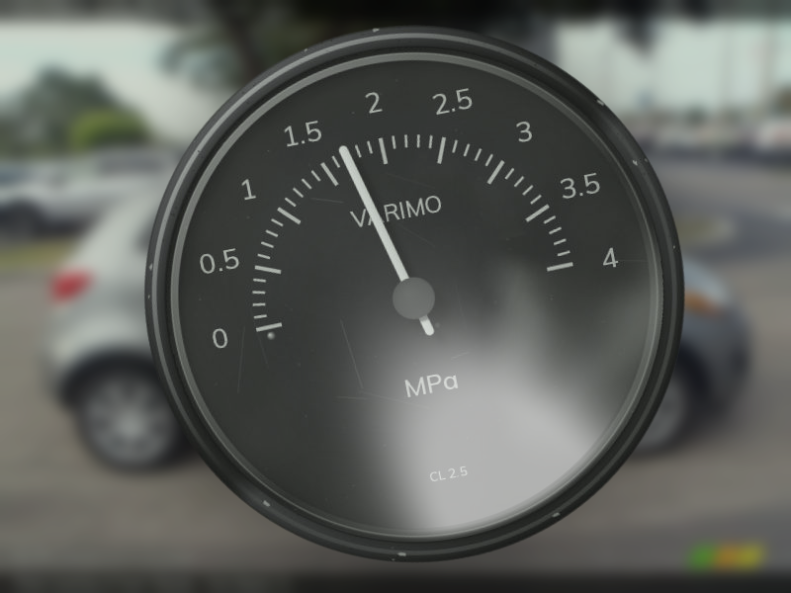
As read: **1.7** MPa
